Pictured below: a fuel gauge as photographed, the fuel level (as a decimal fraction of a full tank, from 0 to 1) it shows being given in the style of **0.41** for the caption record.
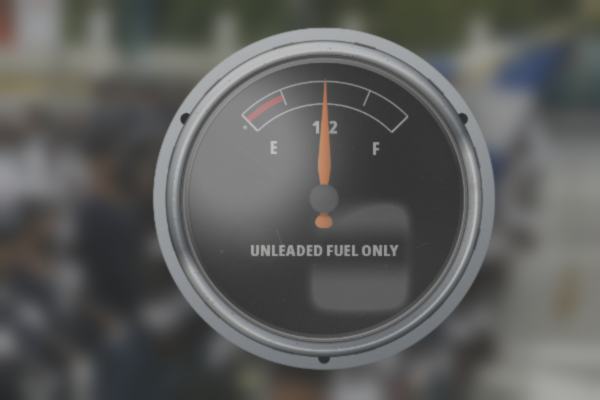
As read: **0.5**
